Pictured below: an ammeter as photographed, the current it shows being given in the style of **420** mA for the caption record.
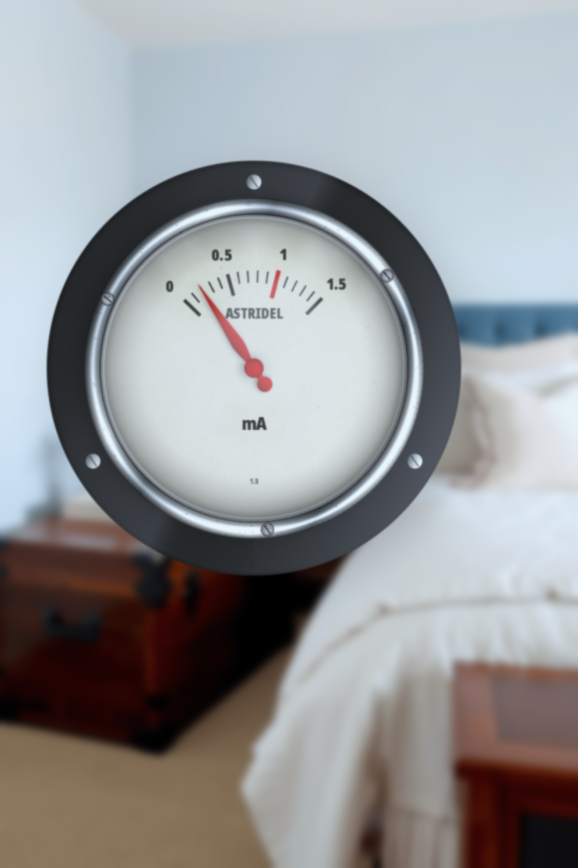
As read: **0.2** mA
